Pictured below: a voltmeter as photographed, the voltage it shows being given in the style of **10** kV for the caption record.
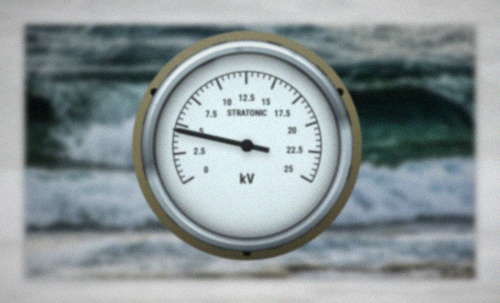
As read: **4.5** kV
